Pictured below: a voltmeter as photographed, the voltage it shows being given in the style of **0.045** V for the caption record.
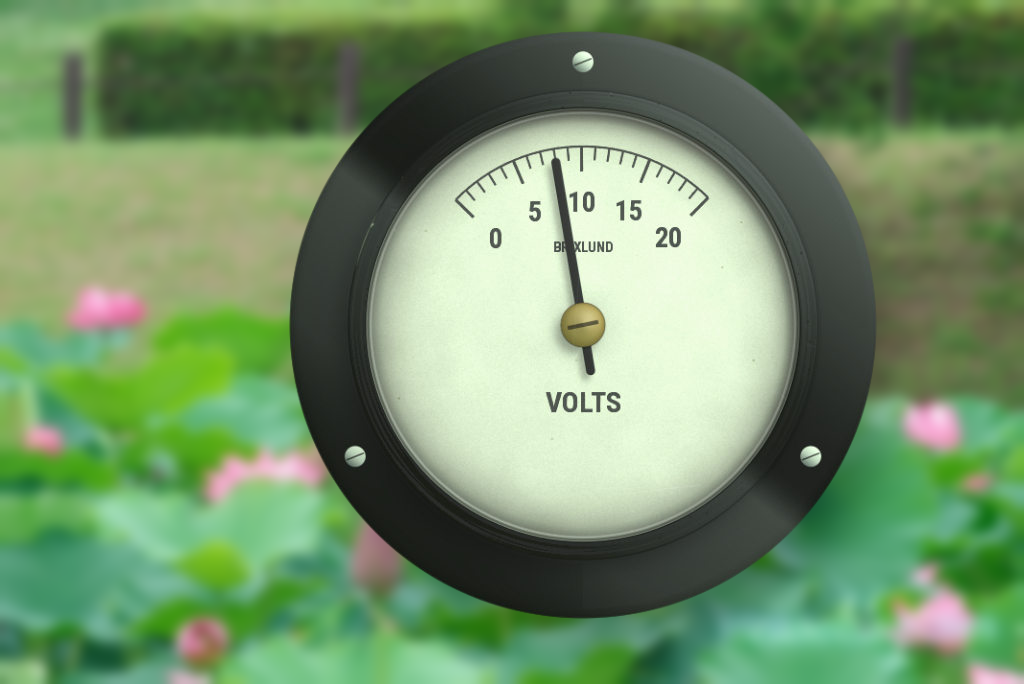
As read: **8** V
